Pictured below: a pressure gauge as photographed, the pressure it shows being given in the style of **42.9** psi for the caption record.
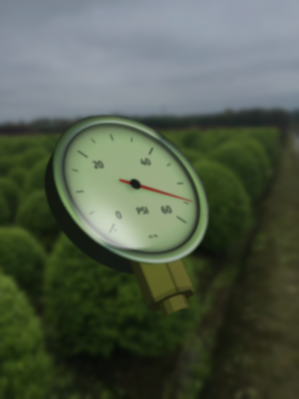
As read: **55** psi
